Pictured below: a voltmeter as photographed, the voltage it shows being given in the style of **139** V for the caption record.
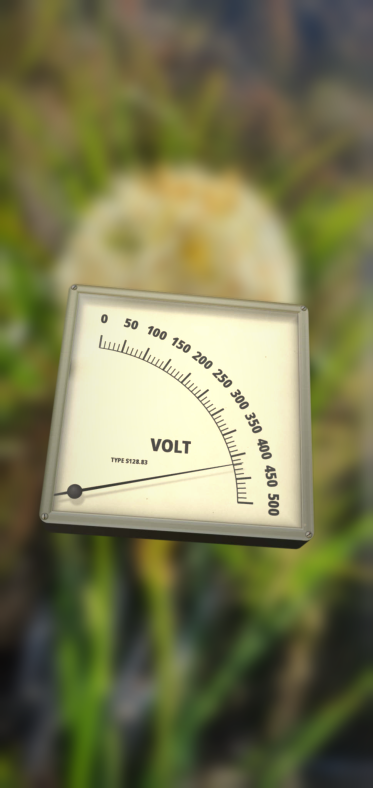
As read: **420** V
